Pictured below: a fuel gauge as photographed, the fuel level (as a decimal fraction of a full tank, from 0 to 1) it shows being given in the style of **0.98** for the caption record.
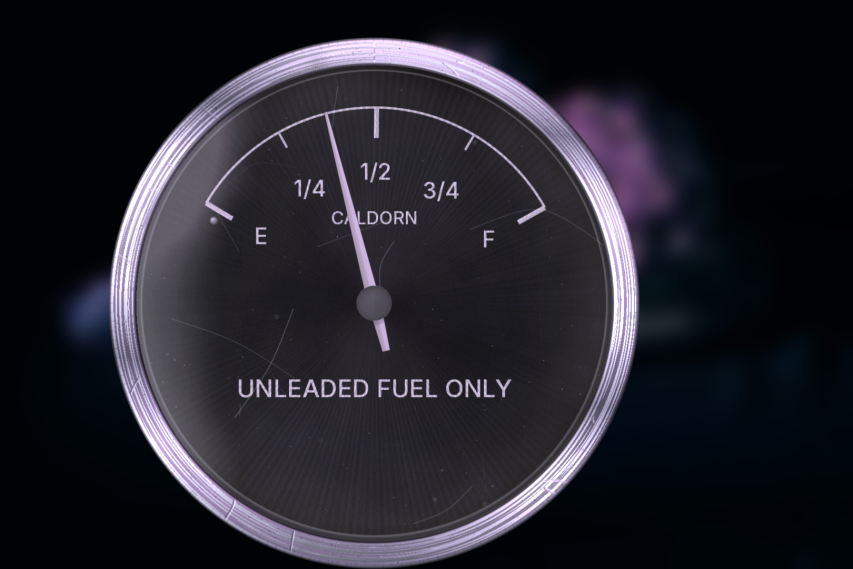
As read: **0.375**
